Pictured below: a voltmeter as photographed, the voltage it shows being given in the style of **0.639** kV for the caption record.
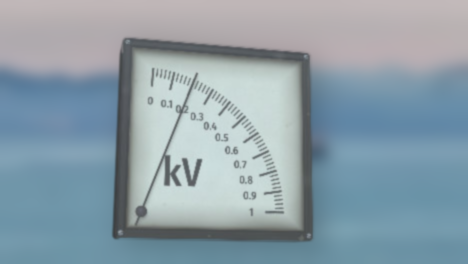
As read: **0.2** kV
